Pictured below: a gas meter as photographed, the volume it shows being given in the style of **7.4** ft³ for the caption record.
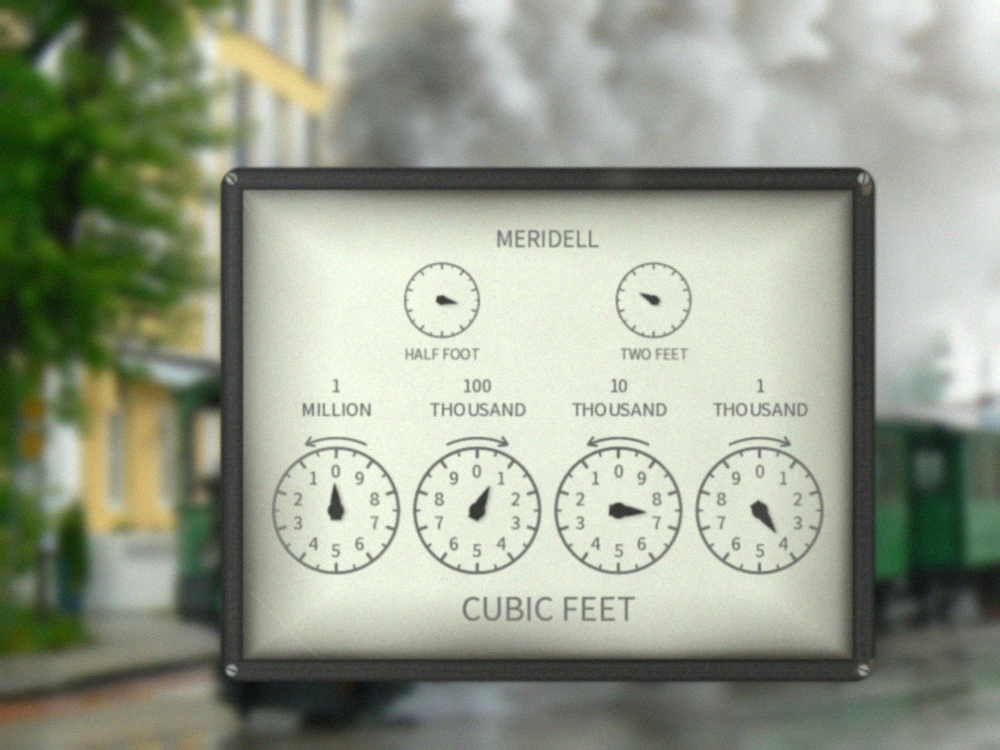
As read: **7400** ft³
